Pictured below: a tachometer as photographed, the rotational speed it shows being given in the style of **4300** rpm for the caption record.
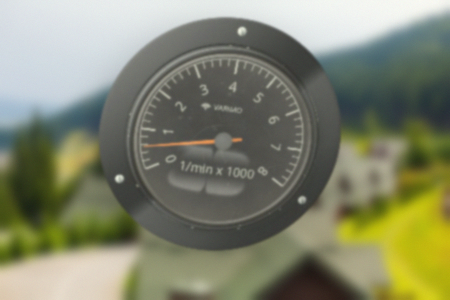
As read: **600** rpm
